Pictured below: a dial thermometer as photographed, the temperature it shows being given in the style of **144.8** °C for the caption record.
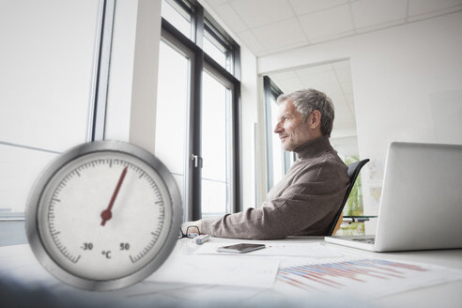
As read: **15** °C
